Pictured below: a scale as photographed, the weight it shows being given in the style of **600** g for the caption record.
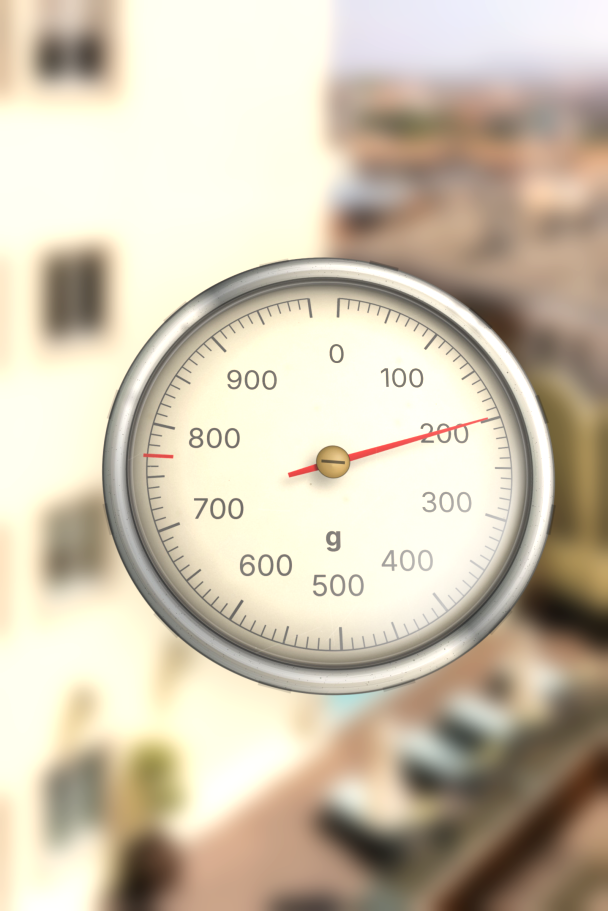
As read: **200** g
